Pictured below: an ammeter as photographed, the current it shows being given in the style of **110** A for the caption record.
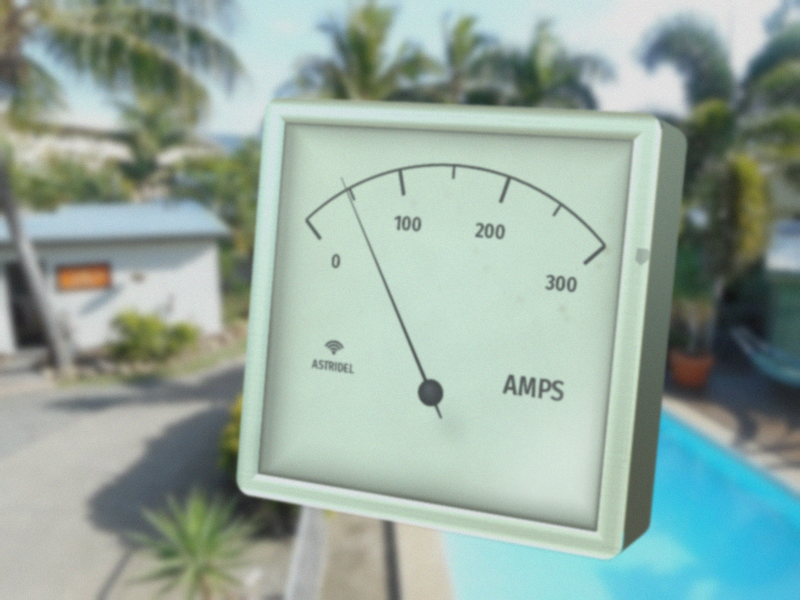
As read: **50** A
